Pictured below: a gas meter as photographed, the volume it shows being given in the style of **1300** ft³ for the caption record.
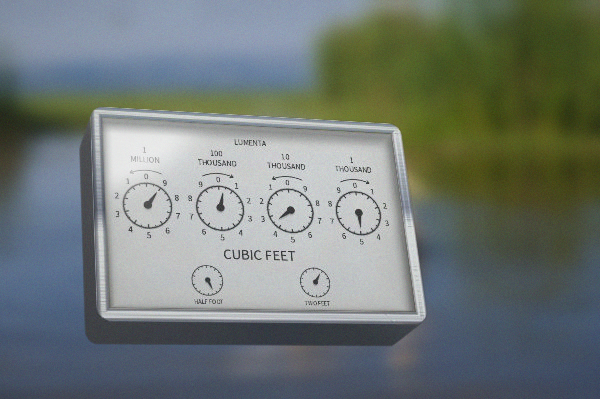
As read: **903500** ft³
